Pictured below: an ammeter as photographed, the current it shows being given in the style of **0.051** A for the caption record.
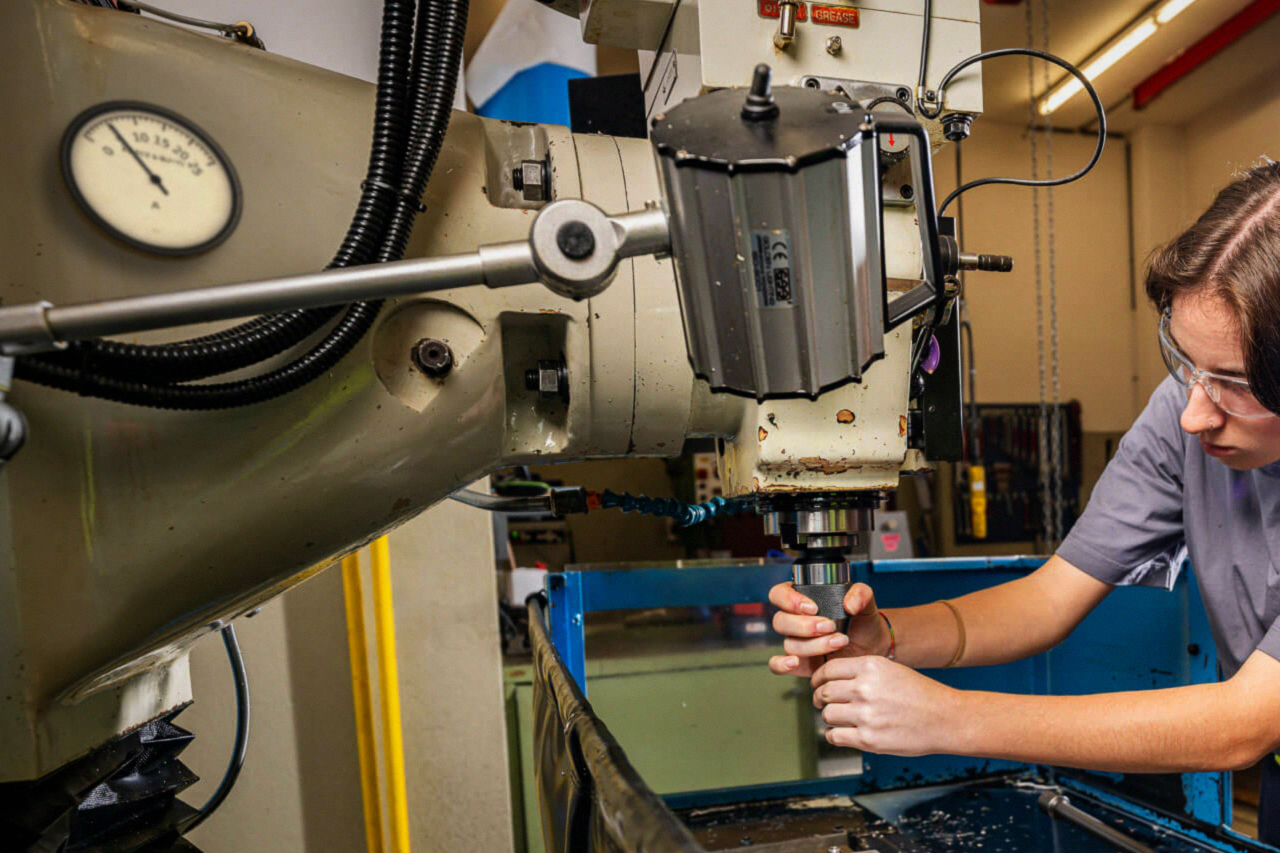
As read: **5** A
